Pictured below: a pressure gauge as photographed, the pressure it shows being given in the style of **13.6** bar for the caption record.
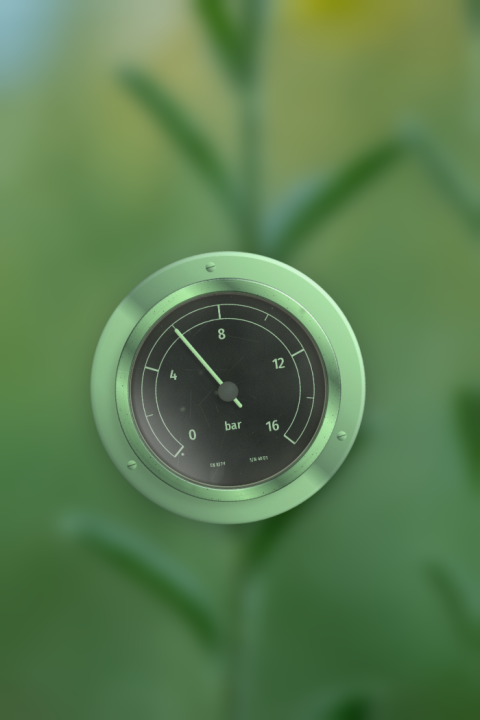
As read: **6** bar
